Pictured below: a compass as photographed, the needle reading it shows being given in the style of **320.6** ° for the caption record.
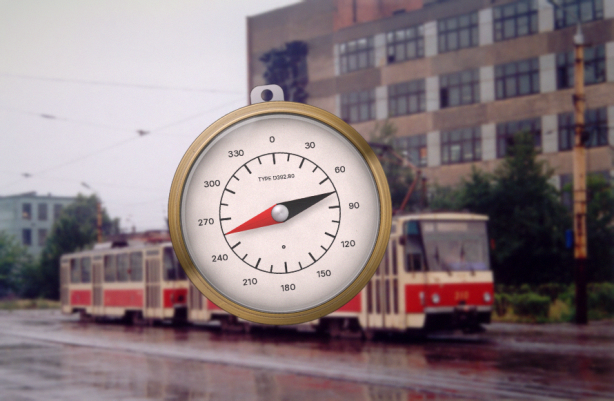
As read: **255** °
